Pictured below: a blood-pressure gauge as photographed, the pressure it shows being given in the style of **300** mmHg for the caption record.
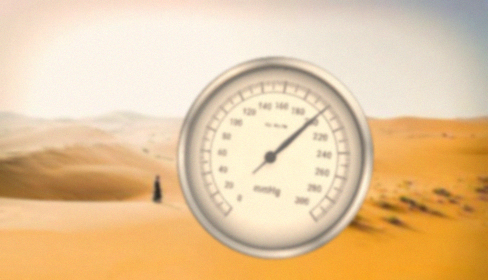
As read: **200** mmHg
